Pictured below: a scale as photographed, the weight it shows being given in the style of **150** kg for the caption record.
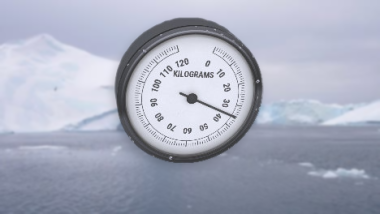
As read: **35** kg
